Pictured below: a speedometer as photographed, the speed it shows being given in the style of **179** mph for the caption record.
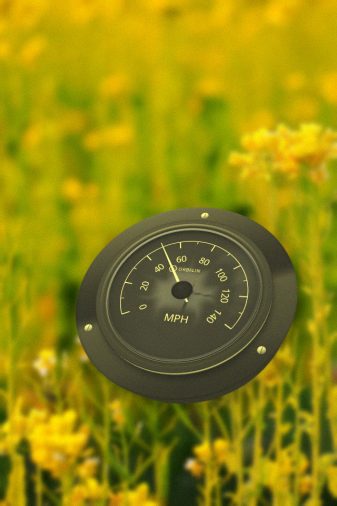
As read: **50** mph
